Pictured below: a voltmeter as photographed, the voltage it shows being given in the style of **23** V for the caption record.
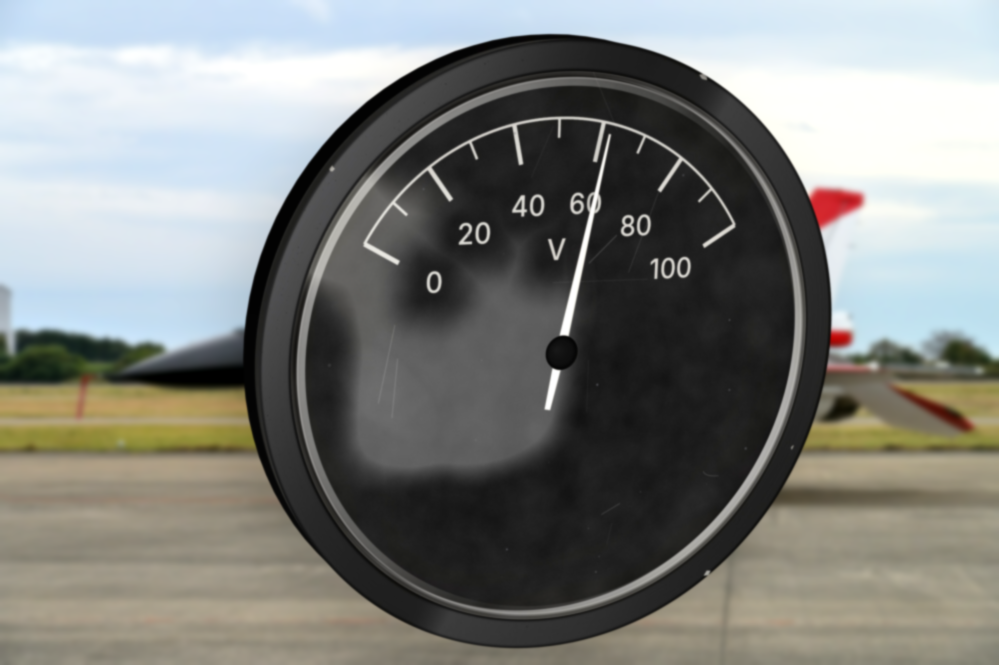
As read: **60** V
